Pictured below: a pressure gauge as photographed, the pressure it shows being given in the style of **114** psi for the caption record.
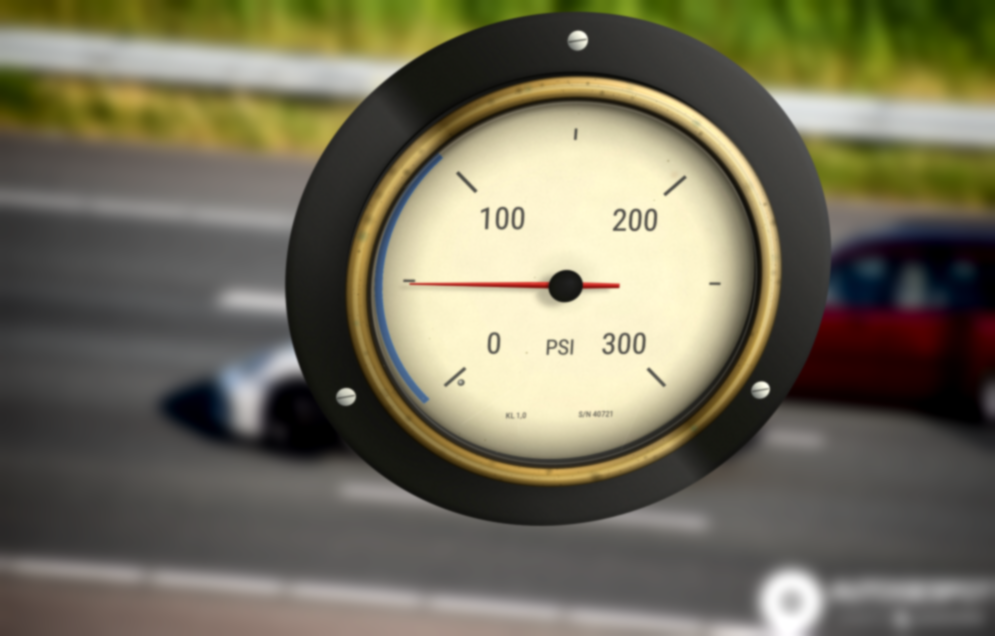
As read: **50** psi
